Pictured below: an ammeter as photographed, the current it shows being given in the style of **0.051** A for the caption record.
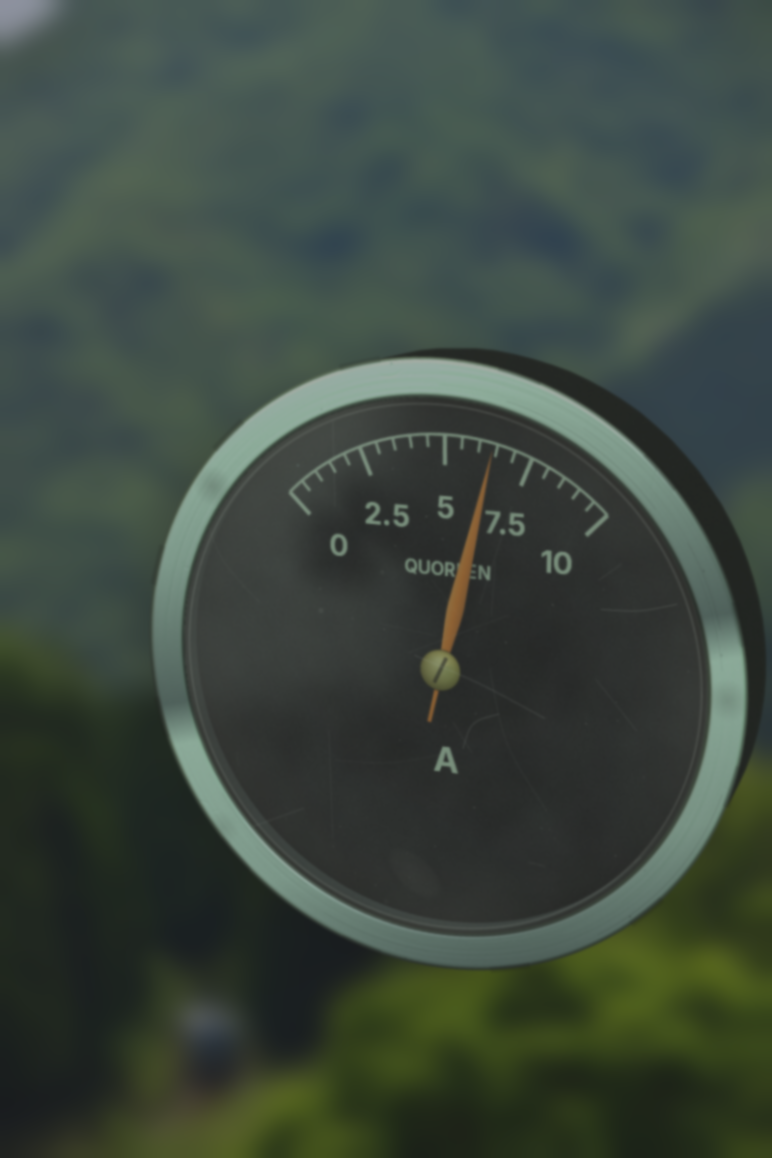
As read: **6.5** A
